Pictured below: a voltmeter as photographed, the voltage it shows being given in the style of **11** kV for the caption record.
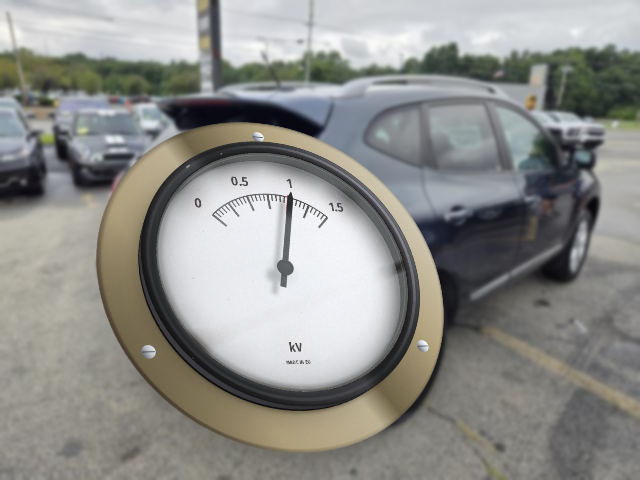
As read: **1** kV
